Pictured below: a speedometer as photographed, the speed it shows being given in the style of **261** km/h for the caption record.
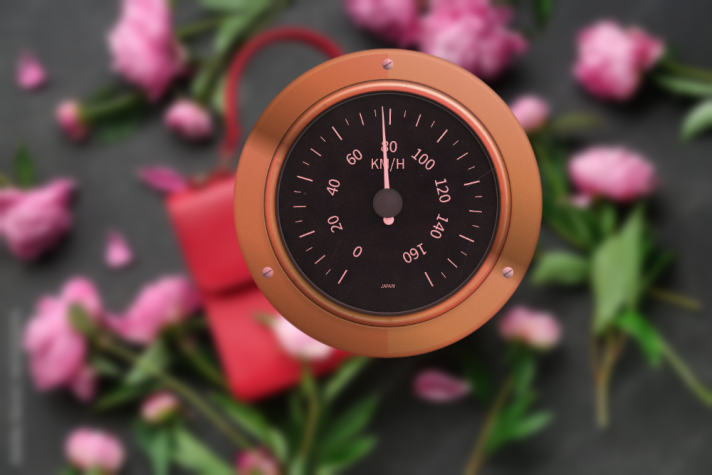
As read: **77.5** km/h
